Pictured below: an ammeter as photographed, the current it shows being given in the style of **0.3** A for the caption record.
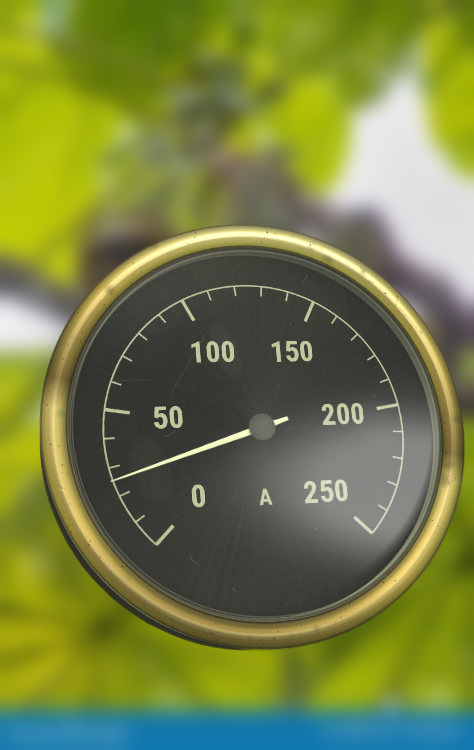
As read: **25** A
